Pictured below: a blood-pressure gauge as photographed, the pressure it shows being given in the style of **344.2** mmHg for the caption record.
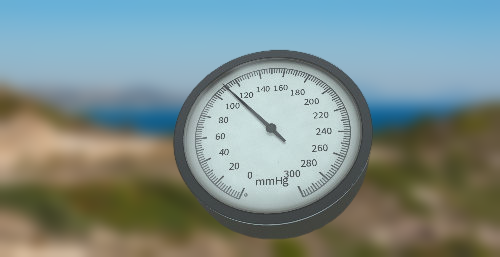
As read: **110** mmHg
